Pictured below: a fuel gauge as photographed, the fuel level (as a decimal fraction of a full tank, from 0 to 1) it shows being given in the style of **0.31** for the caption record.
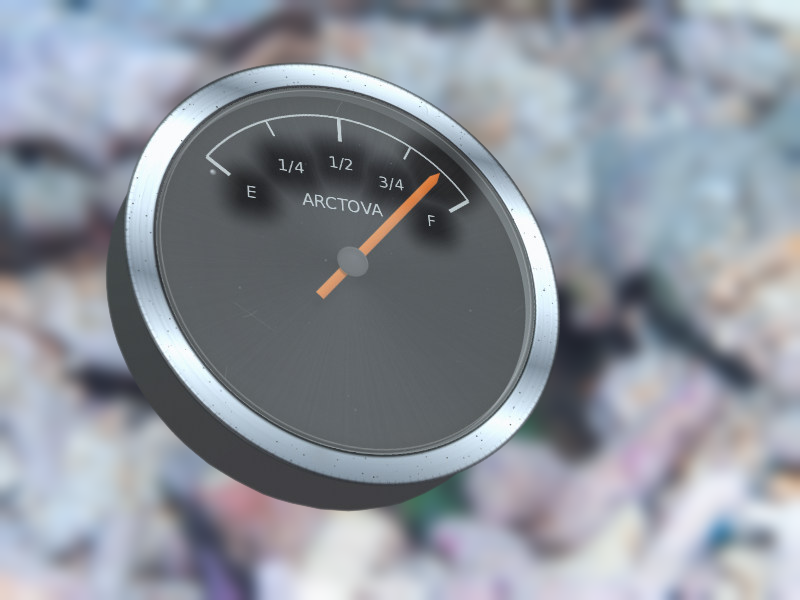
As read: **0.875**
